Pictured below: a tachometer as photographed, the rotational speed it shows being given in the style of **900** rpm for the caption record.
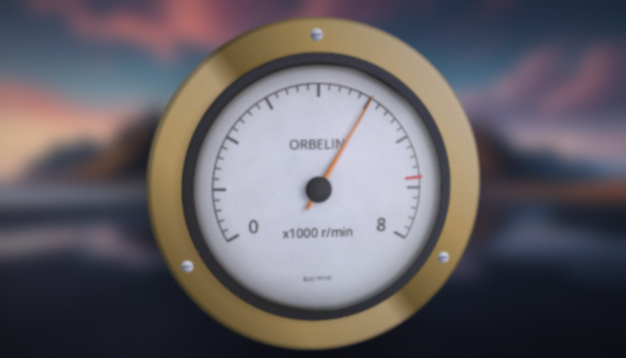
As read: **5000** rpm
